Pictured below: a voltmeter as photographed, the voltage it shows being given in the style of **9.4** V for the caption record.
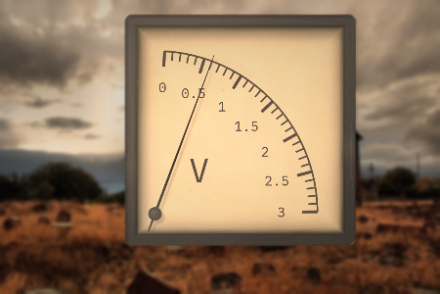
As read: **0.6** V
